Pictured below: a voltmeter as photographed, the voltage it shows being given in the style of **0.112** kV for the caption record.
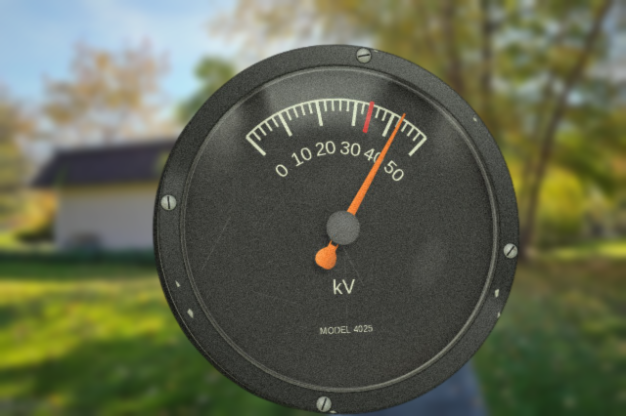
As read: **42** kV
